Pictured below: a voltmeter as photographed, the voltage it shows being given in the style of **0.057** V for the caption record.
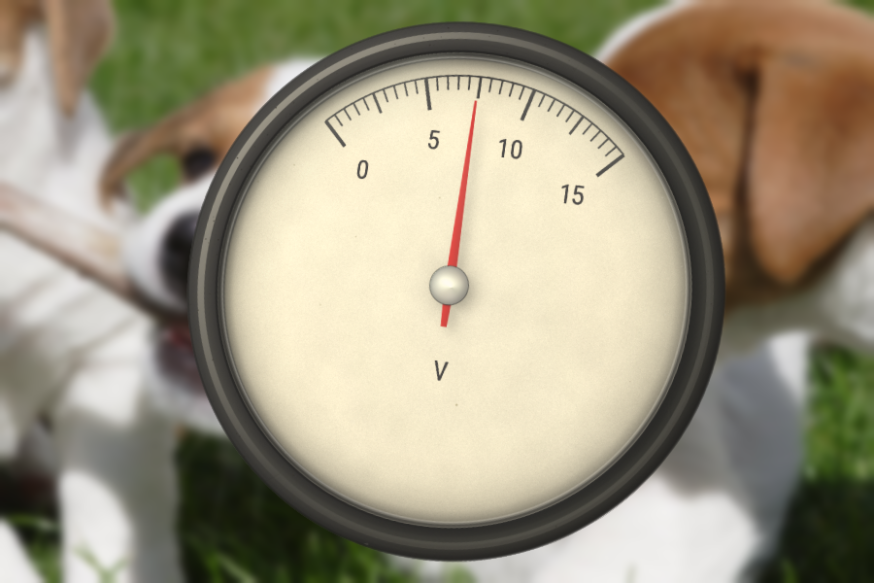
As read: **7.5** V
